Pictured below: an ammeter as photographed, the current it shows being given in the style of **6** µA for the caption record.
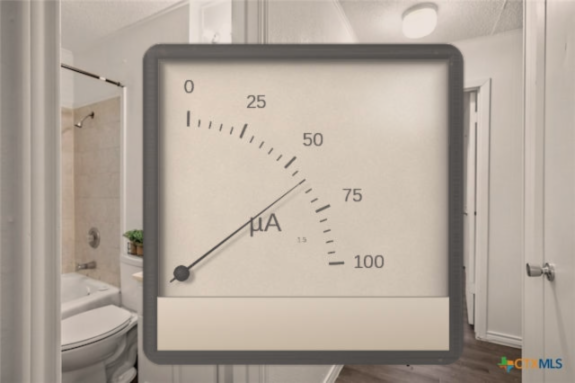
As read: **60** µA
